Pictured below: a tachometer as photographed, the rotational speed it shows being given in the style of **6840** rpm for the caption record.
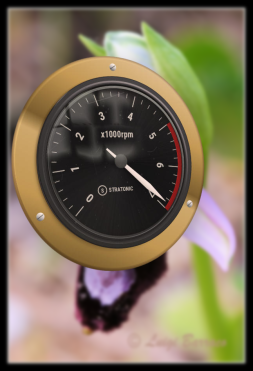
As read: **6900** rpm
